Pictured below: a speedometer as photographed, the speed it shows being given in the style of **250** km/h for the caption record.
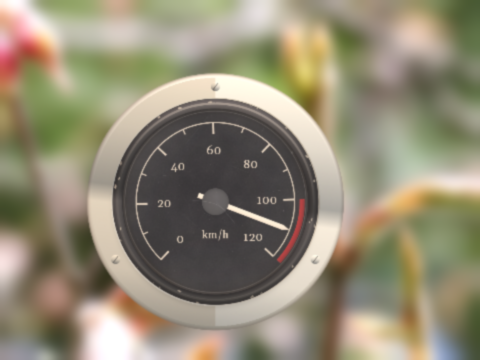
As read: **110** km/h
